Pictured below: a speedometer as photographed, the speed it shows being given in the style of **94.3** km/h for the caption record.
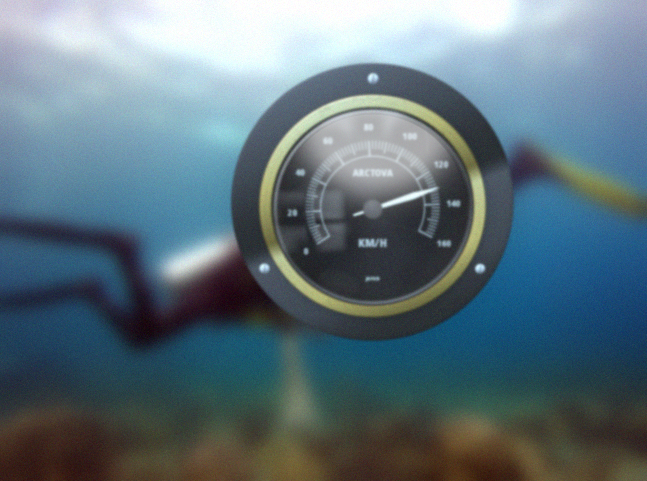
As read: **130** km/h
